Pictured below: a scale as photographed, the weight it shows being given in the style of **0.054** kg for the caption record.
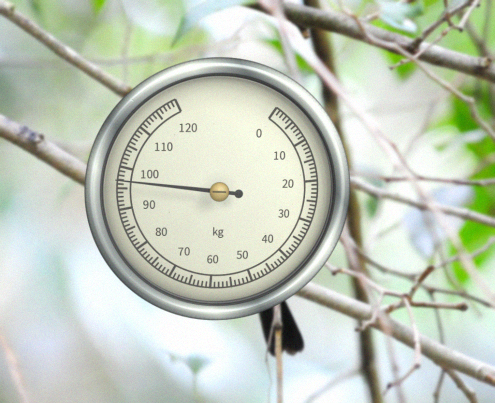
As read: **97** kg
